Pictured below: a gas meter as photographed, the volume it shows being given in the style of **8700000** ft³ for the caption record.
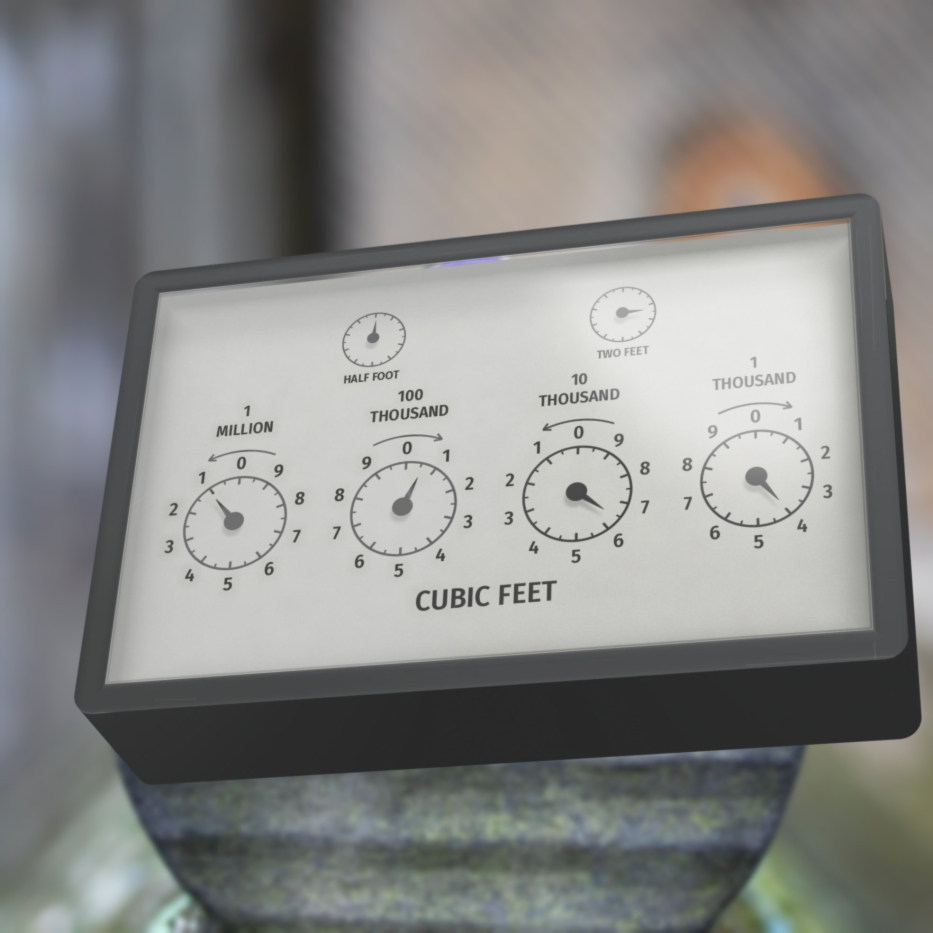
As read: **106400** ft³
